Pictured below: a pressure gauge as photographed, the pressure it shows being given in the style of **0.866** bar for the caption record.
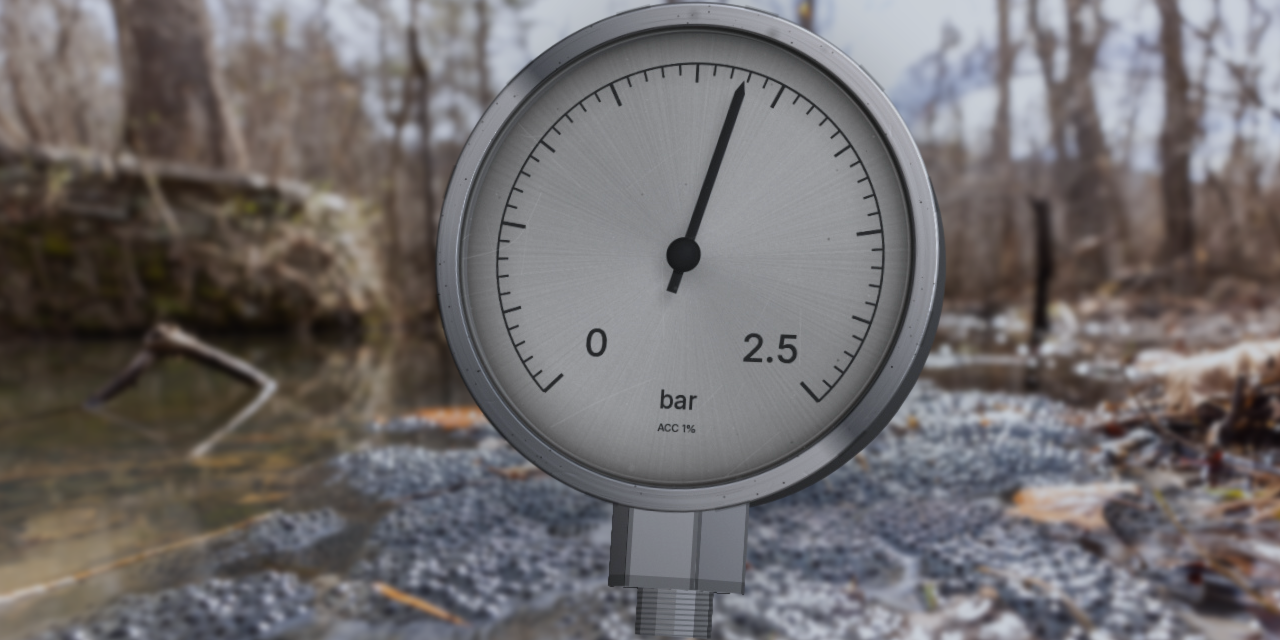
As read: **1.4** bar
